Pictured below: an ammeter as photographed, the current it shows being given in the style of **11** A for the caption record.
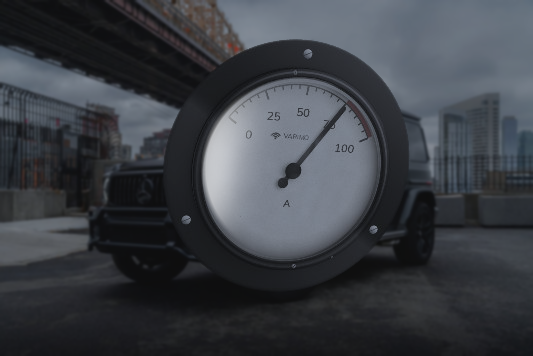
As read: **75** A
